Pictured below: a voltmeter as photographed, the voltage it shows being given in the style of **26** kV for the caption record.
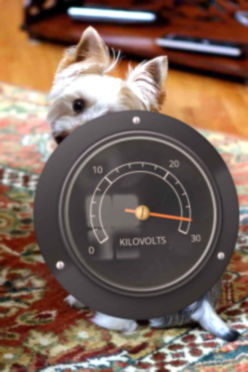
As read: **28** kV
